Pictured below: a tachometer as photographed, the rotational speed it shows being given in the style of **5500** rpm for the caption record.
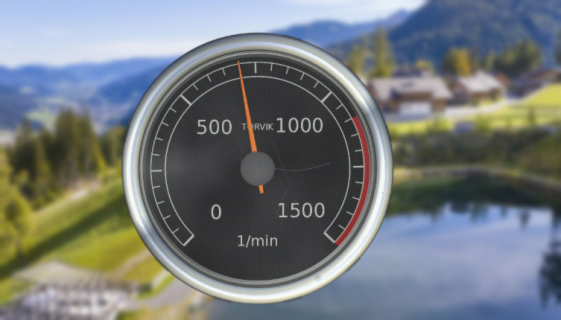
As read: **700** rpm
